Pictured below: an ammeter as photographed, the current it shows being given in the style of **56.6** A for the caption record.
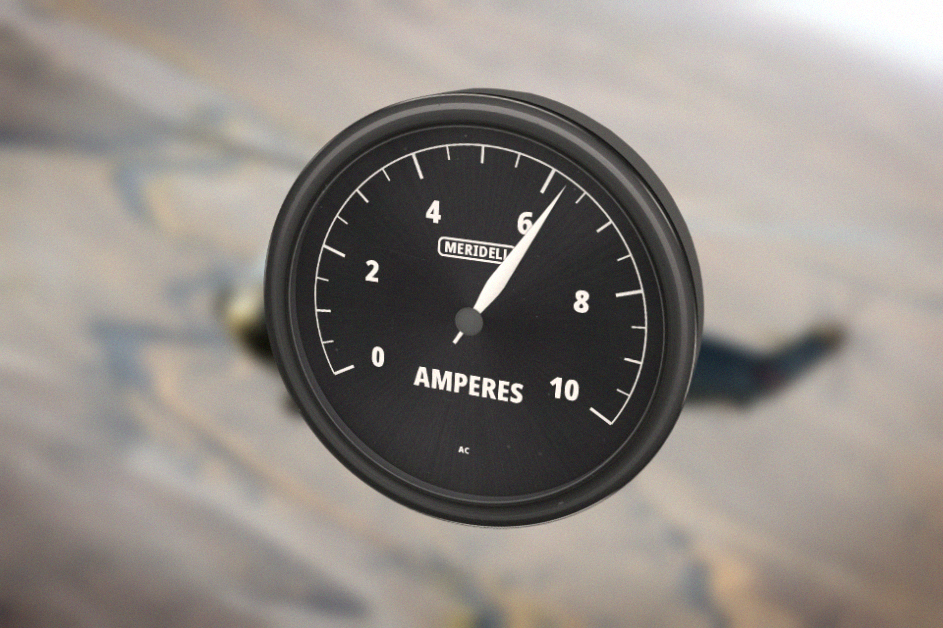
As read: **6.25** A
